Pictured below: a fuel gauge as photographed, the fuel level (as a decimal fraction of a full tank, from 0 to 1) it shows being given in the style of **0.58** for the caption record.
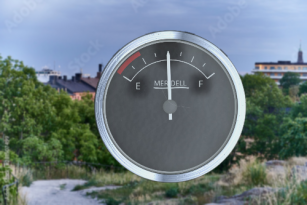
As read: **0.5**
